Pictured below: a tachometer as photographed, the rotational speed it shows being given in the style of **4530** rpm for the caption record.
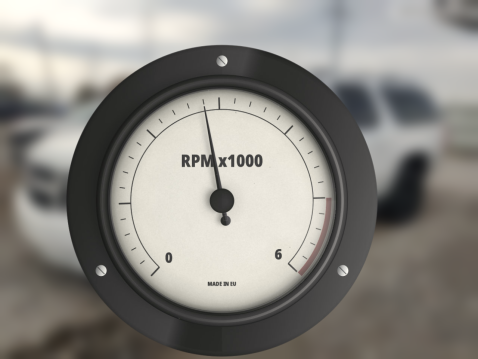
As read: **2800** rpm
